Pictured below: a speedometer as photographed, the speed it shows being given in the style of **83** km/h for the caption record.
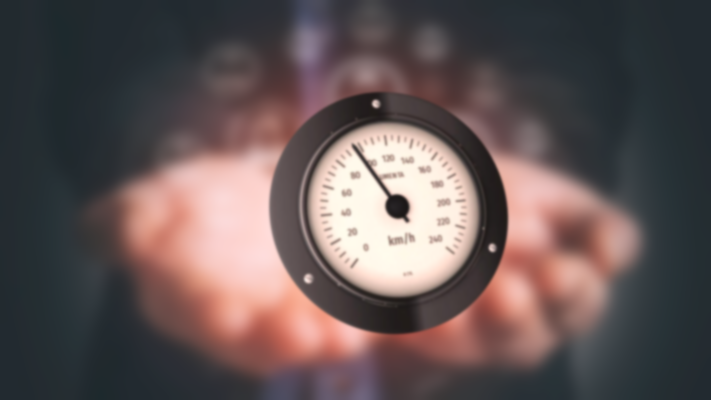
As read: **95** km/h
